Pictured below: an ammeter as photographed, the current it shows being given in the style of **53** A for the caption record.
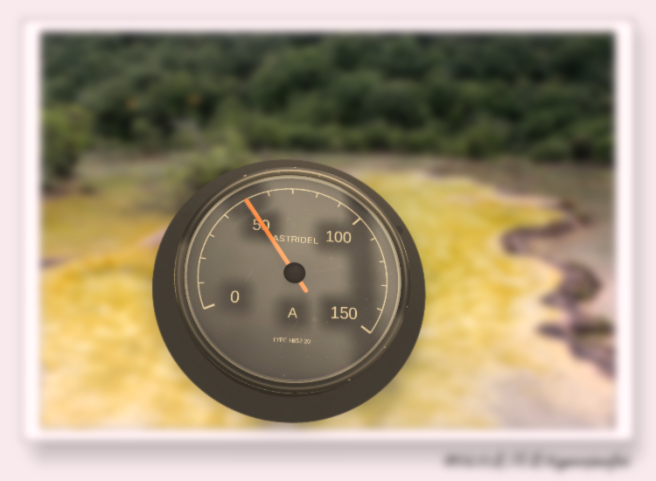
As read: **50** A
